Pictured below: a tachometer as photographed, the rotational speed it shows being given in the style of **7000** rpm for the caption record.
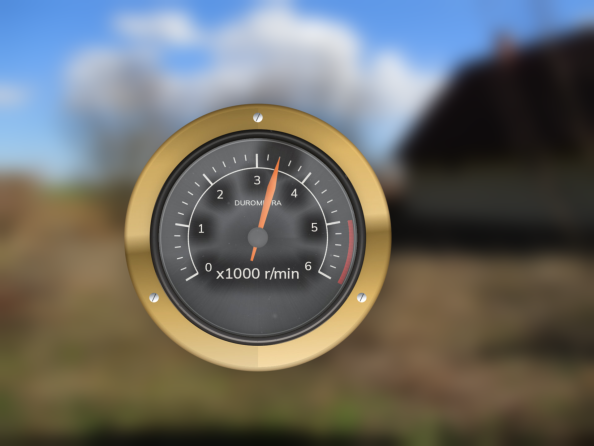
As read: **3400** rpm
